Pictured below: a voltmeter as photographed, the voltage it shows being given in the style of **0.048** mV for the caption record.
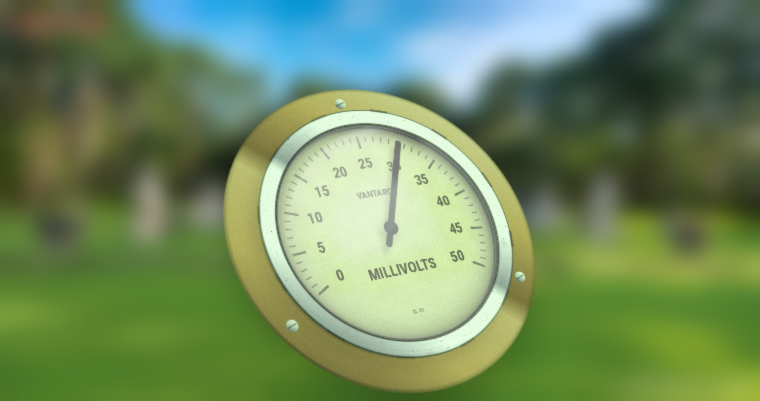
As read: **30** mV
